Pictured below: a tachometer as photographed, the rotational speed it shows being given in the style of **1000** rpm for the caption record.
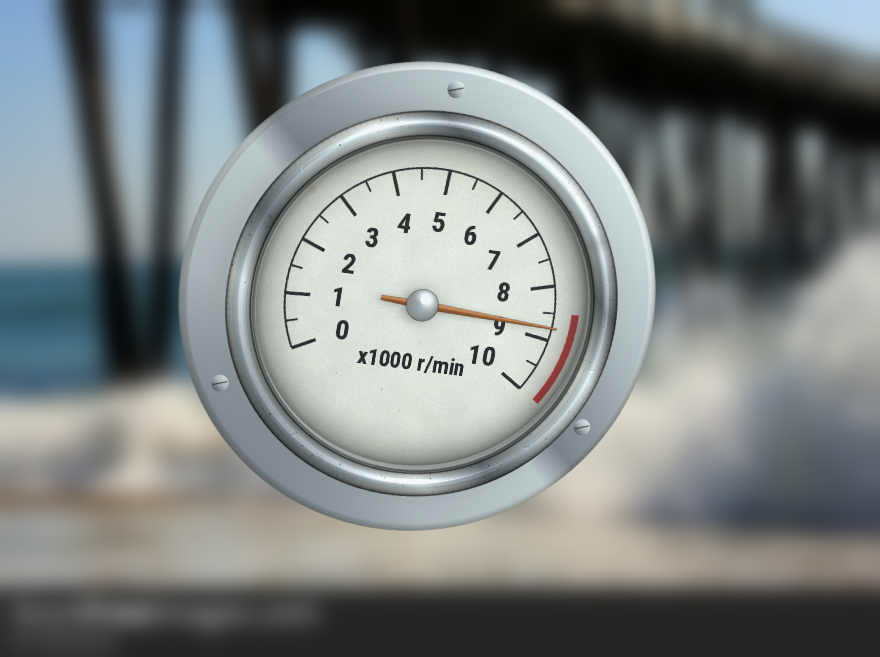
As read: **8750** rpm
